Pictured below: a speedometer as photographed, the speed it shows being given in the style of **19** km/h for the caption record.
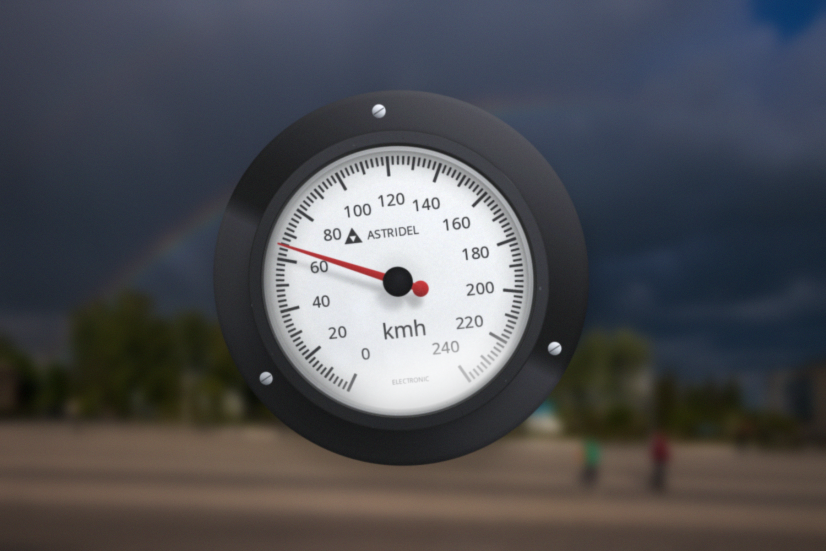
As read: **66** km/h
